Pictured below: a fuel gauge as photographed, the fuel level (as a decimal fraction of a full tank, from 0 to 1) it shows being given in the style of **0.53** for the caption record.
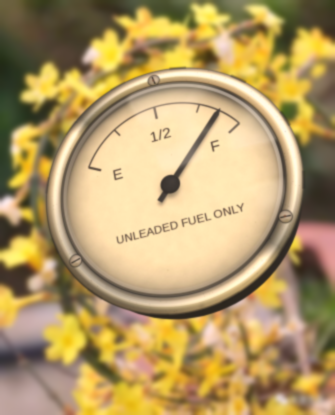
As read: **0.875**
